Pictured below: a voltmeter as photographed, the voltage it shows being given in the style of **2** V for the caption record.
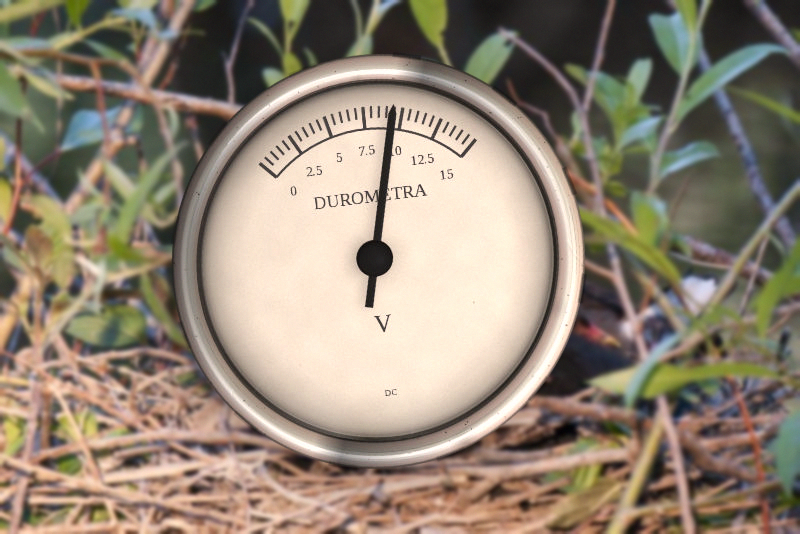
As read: **9.5** V
